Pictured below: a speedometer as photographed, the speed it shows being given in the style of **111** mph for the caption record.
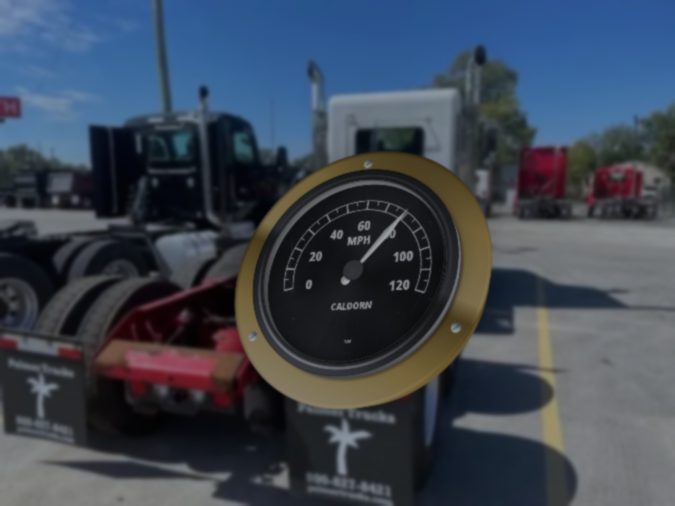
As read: **80** mph
